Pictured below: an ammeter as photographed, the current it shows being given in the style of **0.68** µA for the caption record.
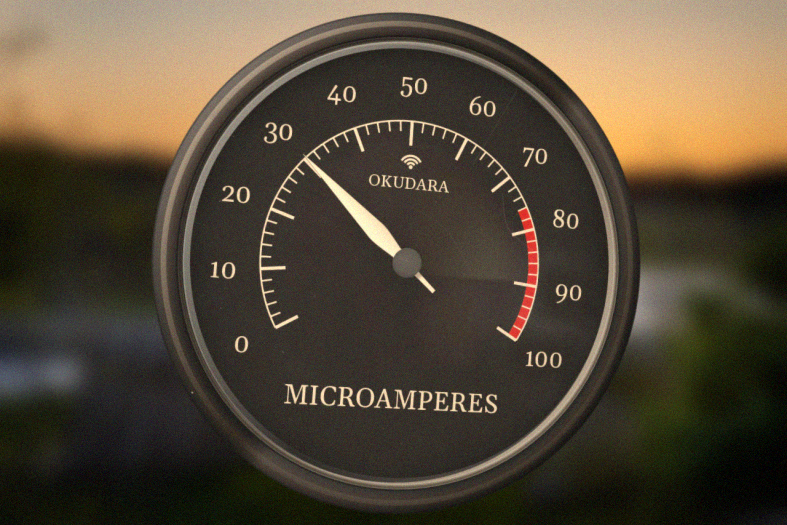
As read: **30** µA
